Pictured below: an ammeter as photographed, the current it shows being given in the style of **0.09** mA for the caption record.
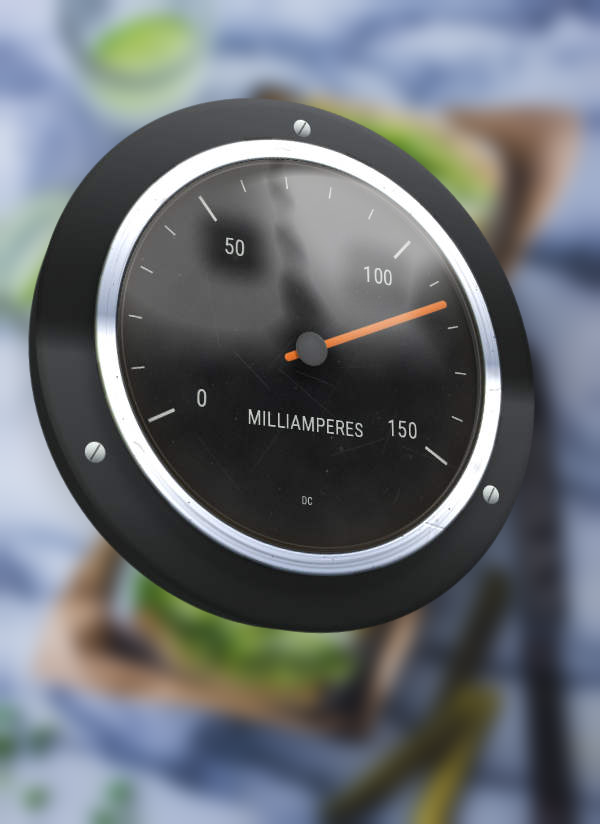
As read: **115** mA
